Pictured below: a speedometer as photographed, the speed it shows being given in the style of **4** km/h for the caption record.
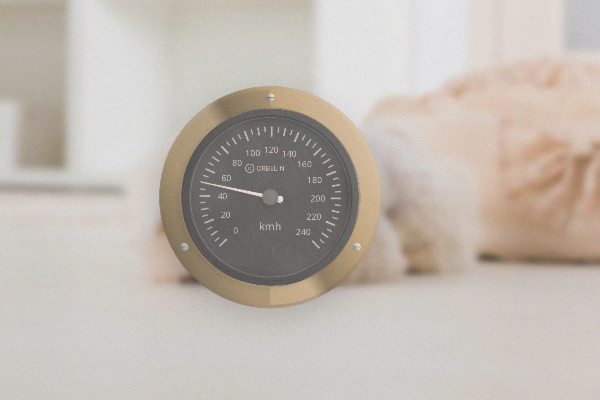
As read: **50** km/h
